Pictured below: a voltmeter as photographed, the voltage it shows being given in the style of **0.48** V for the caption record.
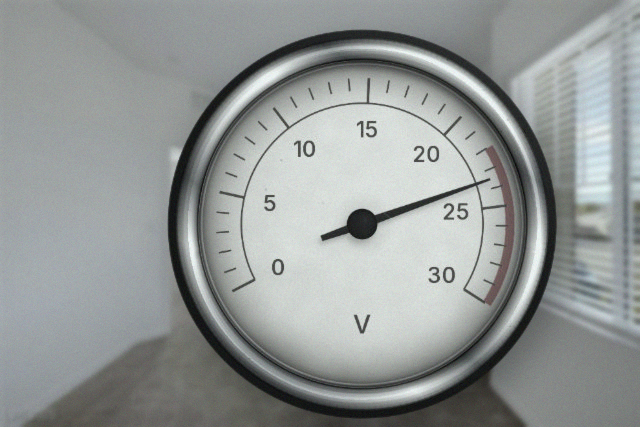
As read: **23.5** V
